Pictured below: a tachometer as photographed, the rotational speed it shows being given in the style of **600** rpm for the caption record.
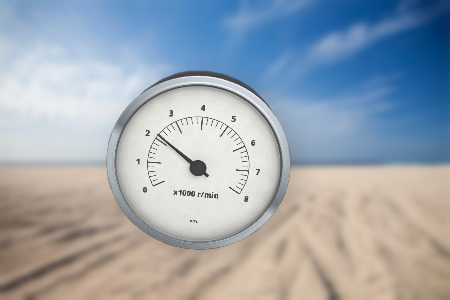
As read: **2200** rpm
